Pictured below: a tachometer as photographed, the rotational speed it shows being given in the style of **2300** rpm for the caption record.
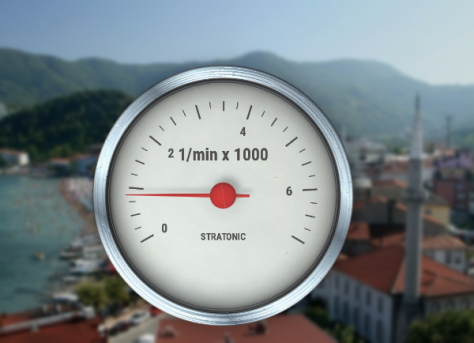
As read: **875** rpm
